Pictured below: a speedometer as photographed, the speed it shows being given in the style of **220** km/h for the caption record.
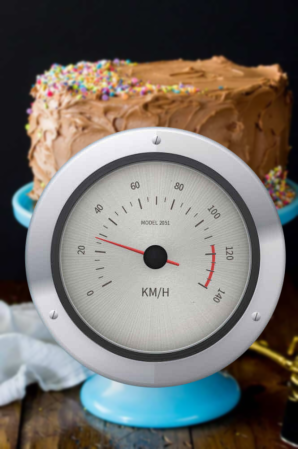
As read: **27.5** km/h
